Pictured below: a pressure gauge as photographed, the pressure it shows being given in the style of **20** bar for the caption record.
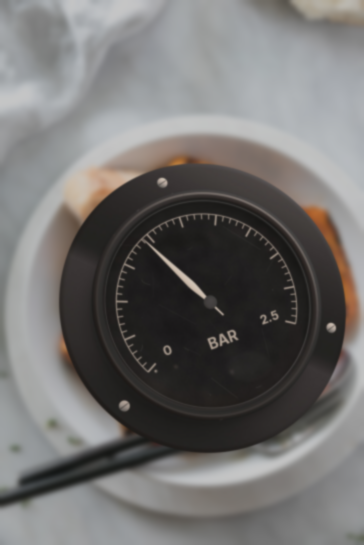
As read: **0.95** bar
